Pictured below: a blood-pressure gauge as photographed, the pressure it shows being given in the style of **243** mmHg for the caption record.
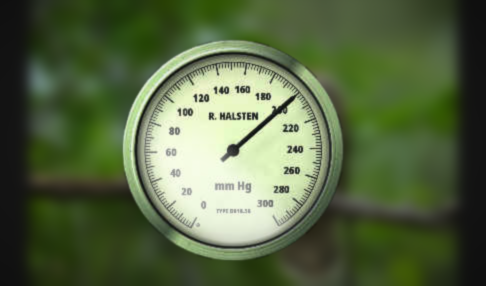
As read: **200** mmHg
